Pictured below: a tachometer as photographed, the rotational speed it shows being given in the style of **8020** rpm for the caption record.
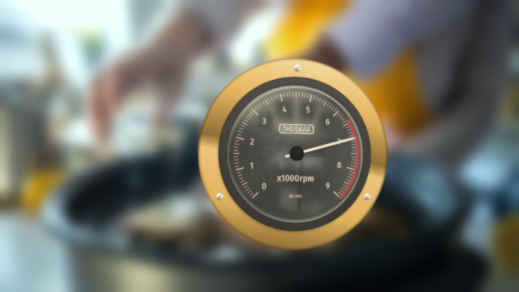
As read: **7000** rpm
